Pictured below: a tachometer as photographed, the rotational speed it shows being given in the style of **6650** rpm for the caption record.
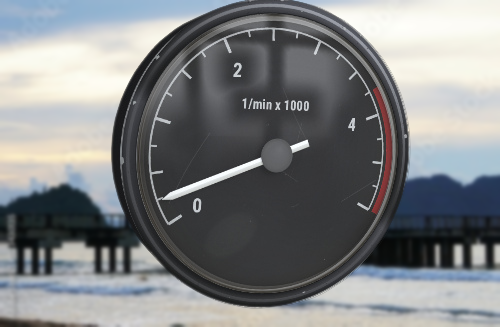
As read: **250** rpm
